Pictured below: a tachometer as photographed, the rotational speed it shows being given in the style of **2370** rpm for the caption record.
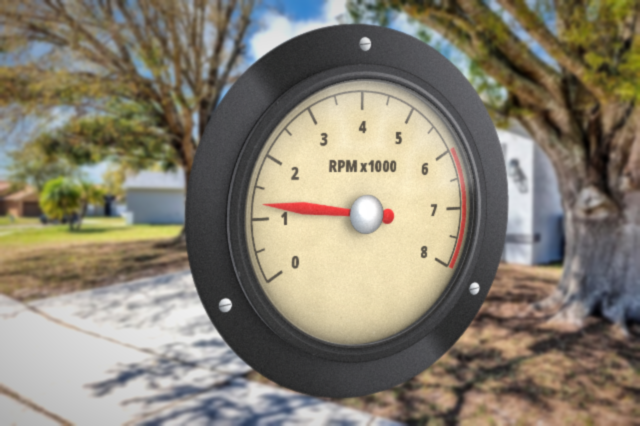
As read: **1250** rpm
